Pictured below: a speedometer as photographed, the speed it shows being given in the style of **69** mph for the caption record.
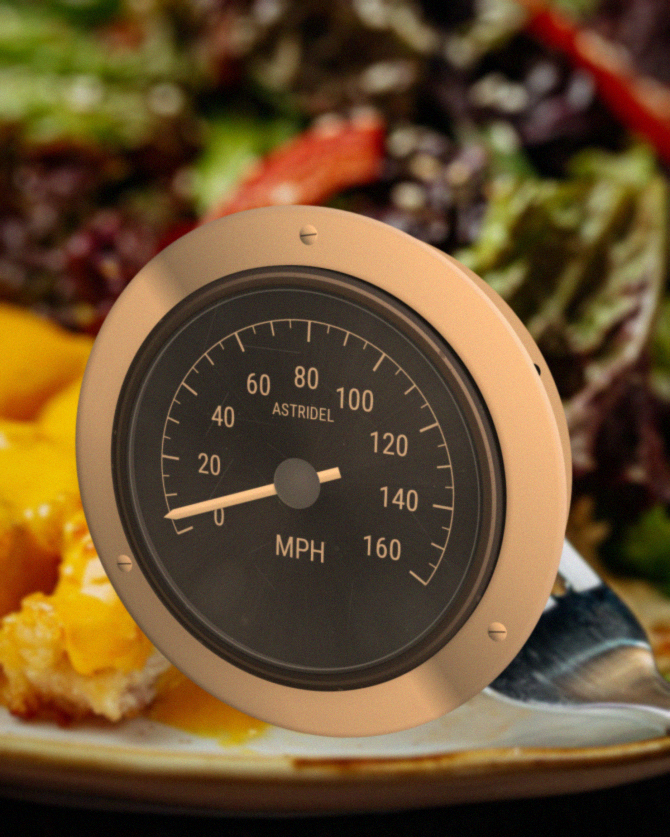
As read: **5** mph
